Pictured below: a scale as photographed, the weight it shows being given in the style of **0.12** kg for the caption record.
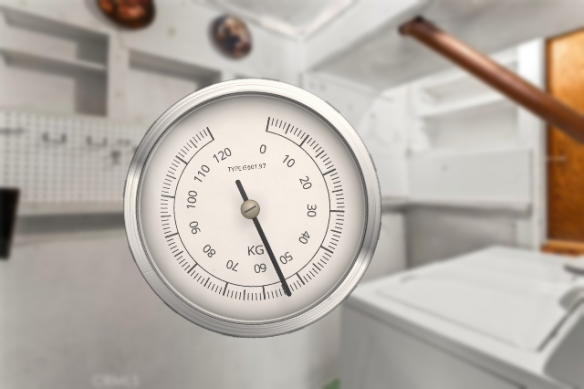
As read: **54** kg
